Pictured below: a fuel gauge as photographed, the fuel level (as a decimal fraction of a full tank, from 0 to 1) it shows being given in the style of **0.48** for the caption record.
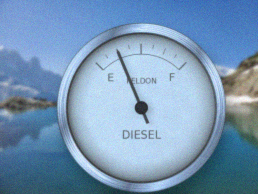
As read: **0.25**
